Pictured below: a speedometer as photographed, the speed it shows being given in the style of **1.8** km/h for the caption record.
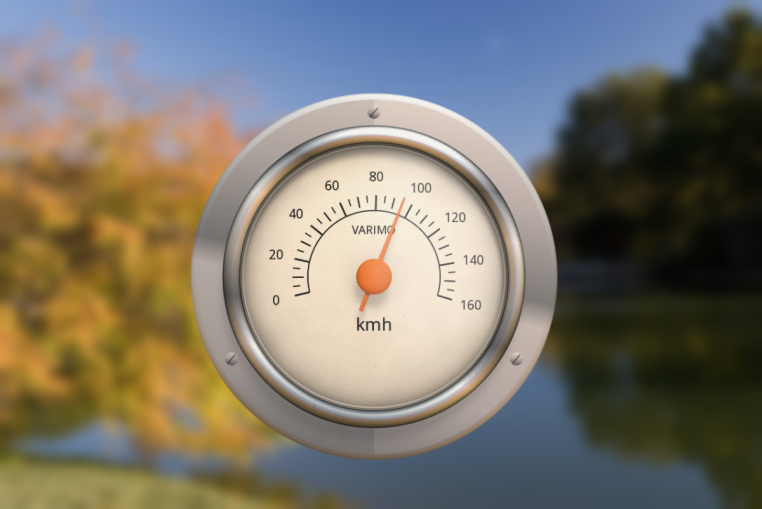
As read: **95** km/h
